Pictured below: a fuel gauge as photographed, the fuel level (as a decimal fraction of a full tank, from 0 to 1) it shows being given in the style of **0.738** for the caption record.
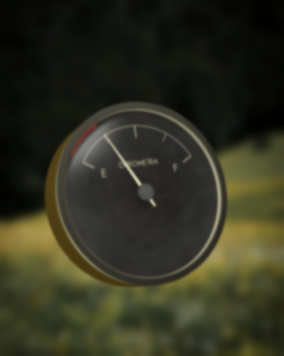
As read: **0.25**
